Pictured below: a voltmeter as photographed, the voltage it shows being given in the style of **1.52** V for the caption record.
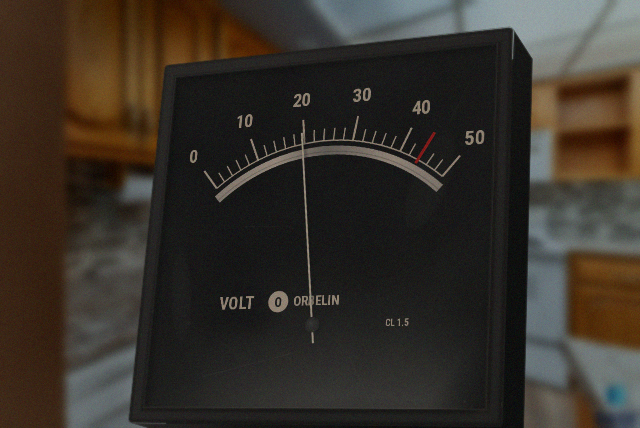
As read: **20** V
